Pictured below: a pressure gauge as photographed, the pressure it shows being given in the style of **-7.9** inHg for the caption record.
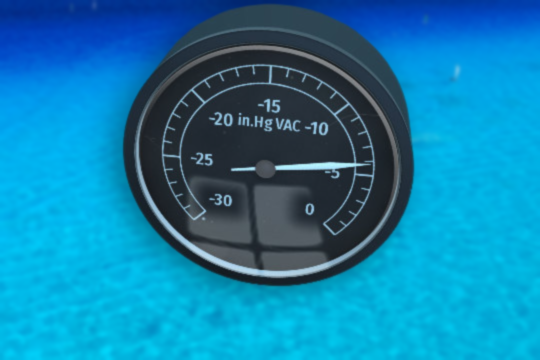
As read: **-6** inHg
